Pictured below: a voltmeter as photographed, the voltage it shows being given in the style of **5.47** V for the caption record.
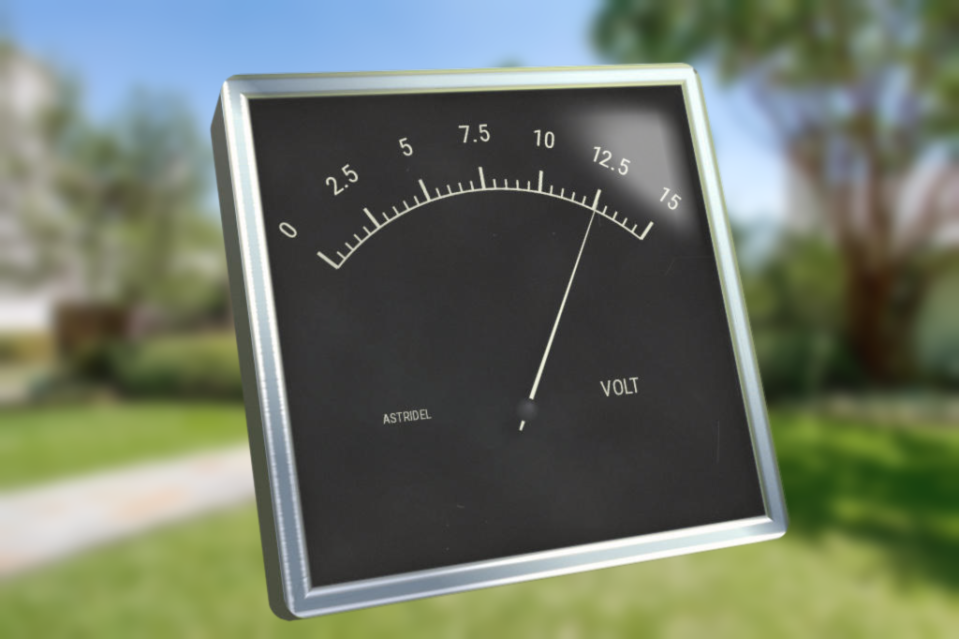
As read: **12.5** V
